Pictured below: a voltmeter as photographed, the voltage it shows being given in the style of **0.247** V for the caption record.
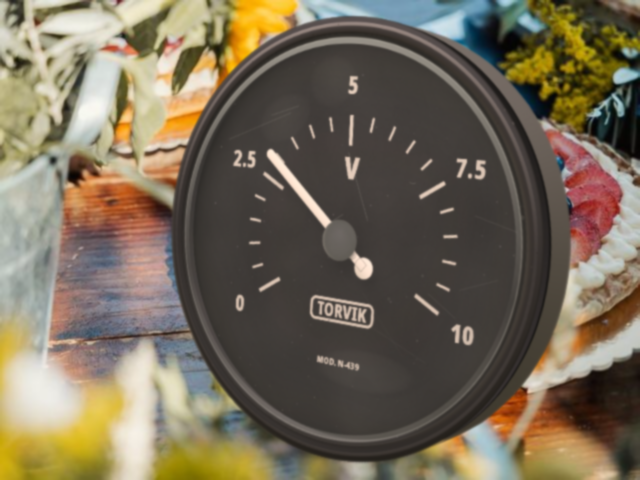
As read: **3** V
